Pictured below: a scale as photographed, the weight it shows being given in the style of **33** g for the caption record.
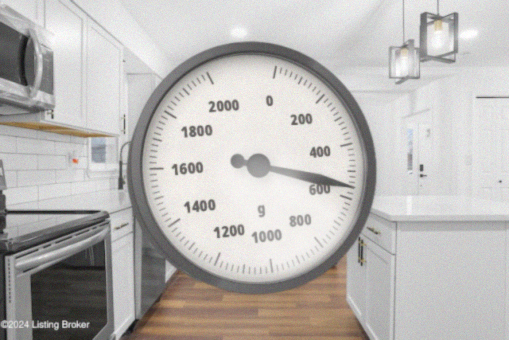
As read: **560** g
